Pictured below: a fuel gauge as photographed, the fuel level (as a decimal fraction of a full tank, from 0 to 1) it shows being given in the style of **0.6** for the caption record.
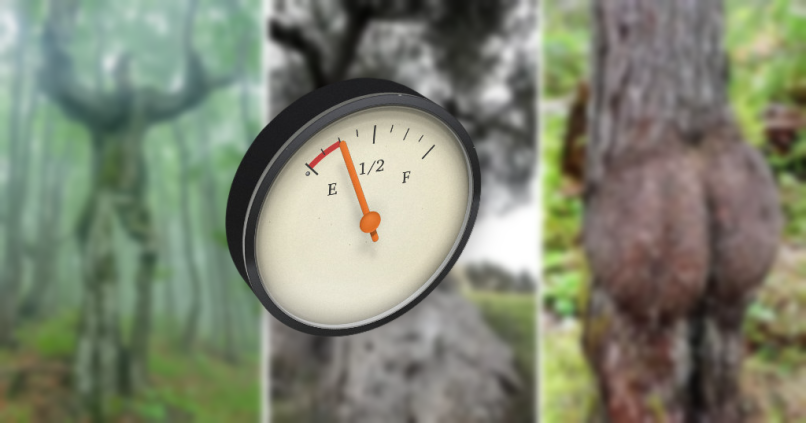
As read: **0.25**
